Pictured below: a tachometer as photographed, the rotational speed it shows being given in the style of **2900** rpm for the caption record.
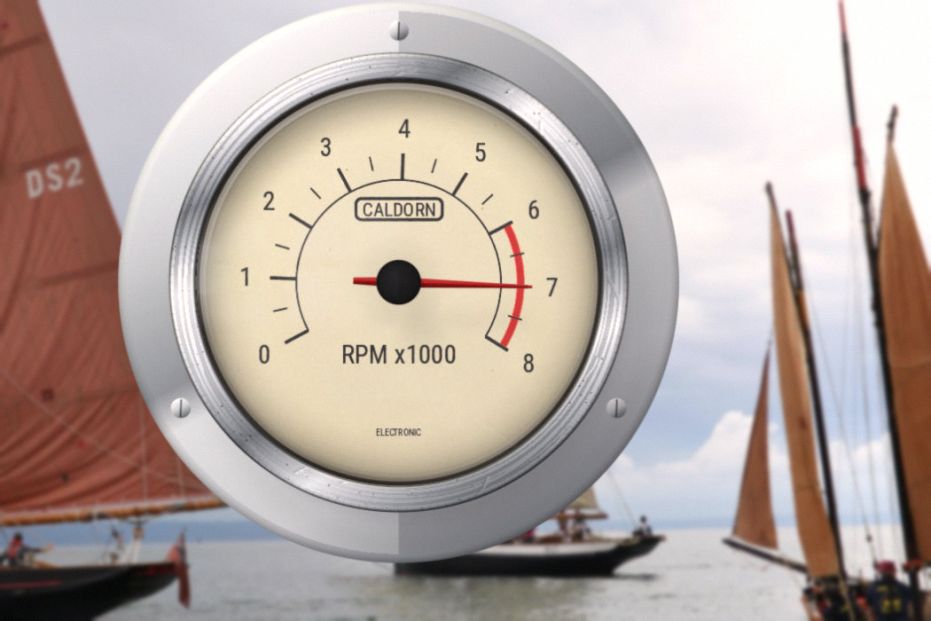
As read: **7000** rpm
